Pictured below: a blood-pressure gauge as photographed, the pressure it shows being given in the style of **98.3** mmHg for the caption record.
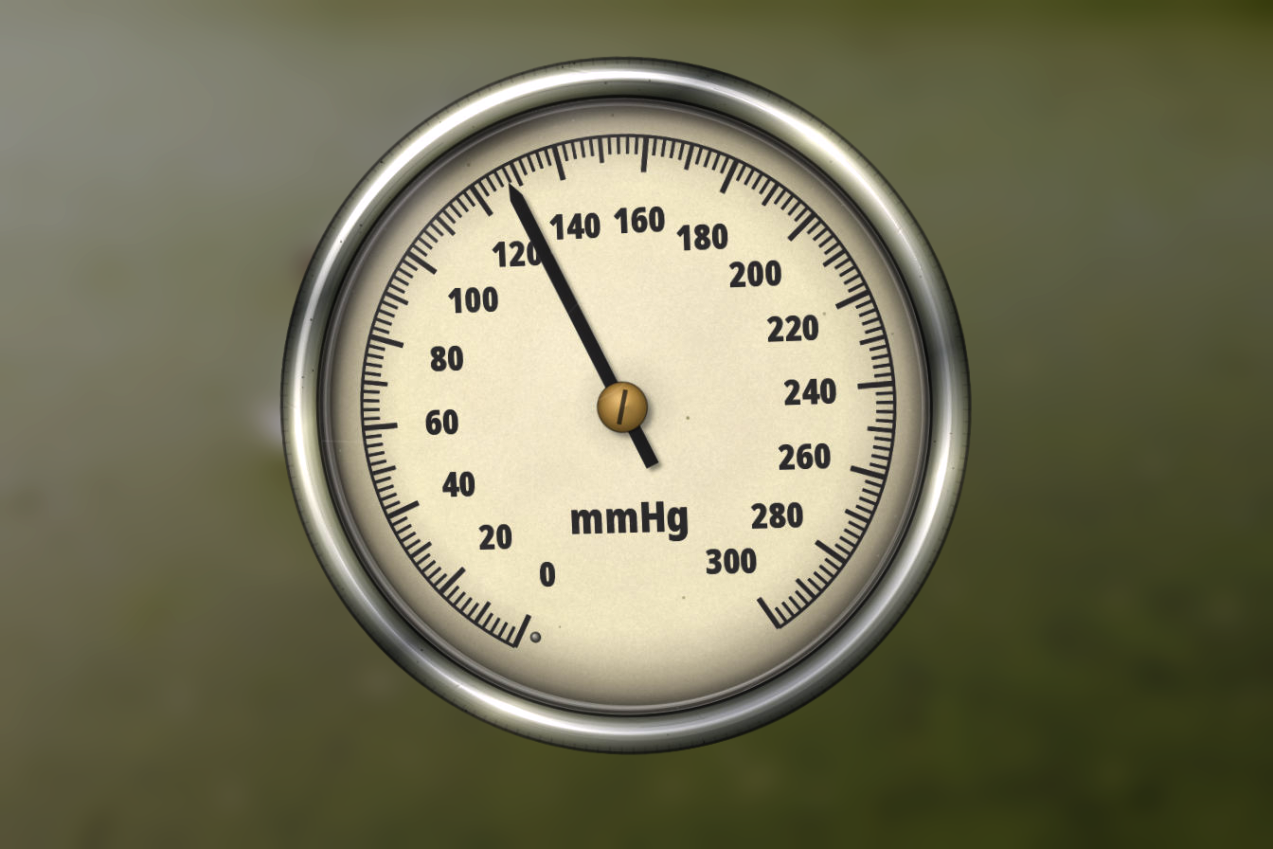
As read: **128** mmHg
